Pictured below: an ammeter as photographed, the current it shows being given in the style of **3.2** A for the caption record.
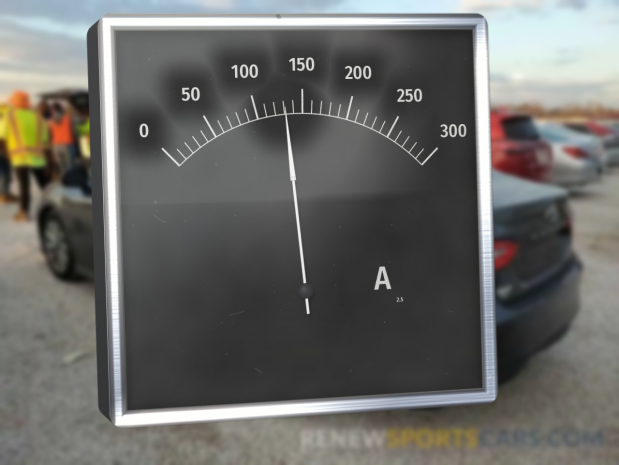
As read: **130** A
